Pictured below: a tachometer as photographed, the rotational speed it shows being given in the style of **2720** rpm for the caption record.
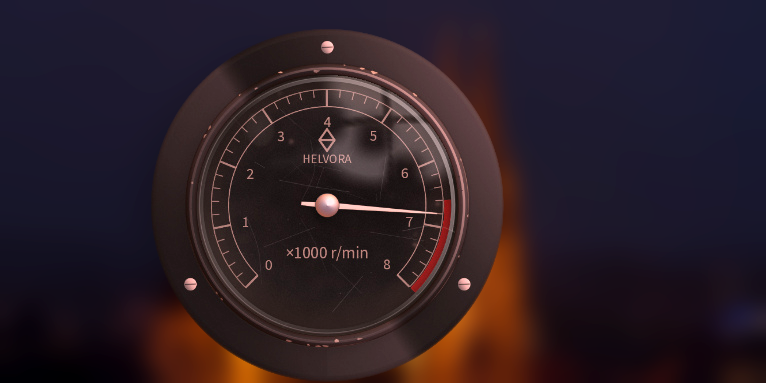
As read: **6800** rpm
